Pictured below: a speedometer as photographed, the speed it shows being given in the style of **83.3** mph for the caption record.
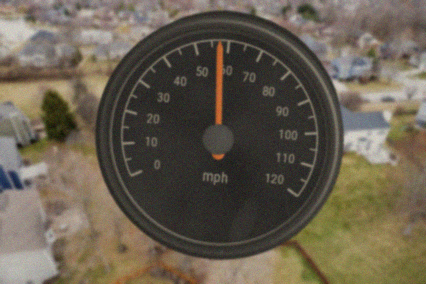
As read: **57.5** mph
